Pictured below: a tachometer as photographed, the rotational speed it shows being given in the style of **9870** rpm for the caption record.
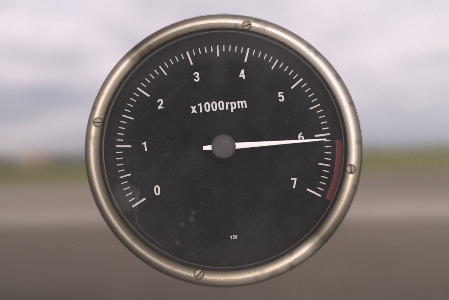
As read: **6100** rpm
